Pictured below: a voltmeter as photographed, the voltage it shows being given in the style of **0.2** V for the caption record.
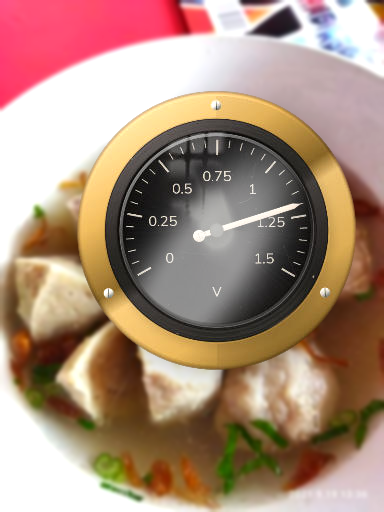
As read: **1.2** V
